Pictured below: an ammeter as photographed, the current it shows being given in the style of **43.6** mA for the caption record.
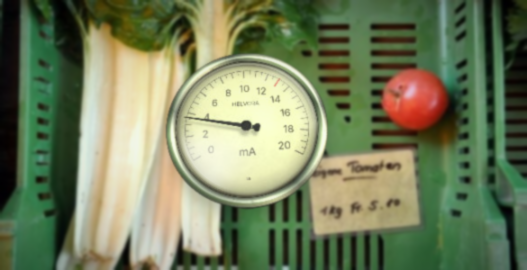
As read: **3.5** mA
